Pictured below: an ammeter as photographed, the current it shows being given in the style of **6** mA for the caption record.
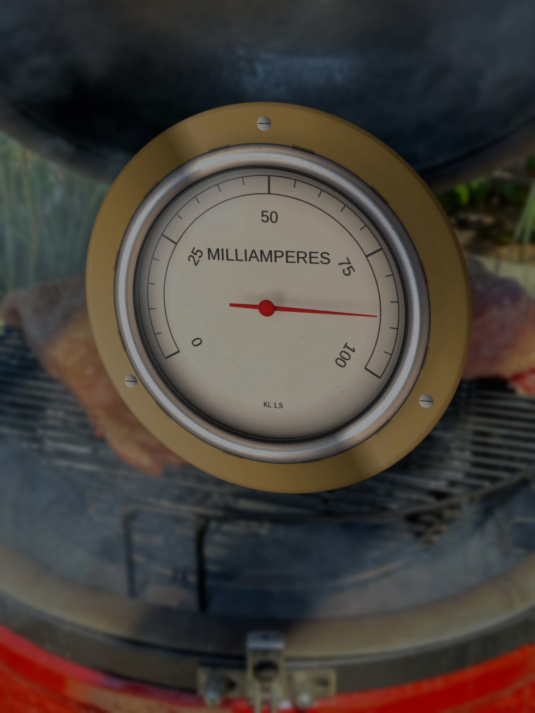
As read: **87.5** mA
